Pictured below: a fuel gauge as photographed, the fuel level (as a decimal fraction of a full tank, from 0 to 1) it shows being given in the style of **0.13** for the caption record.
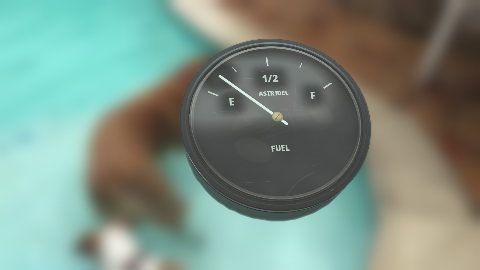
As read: **0.125**
